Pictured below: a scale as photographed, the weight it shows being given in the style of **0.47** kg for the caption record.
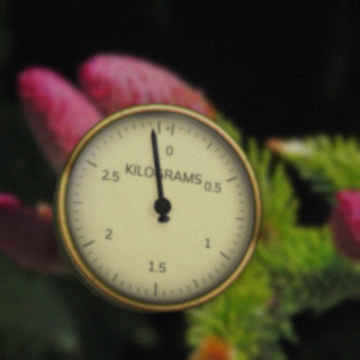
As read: **2.95** kg
